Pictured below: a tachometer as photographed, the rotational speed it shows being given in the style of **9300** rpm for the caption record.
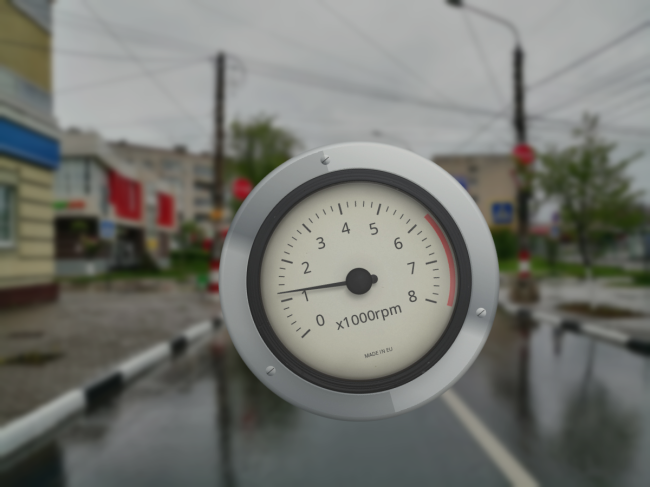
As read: **1200** rpm
